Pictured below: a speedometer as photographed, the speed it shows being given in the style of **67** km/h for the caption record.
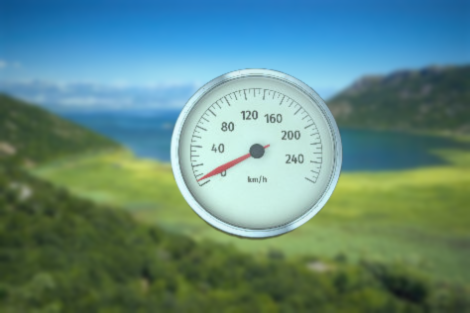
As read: **5** km/h
